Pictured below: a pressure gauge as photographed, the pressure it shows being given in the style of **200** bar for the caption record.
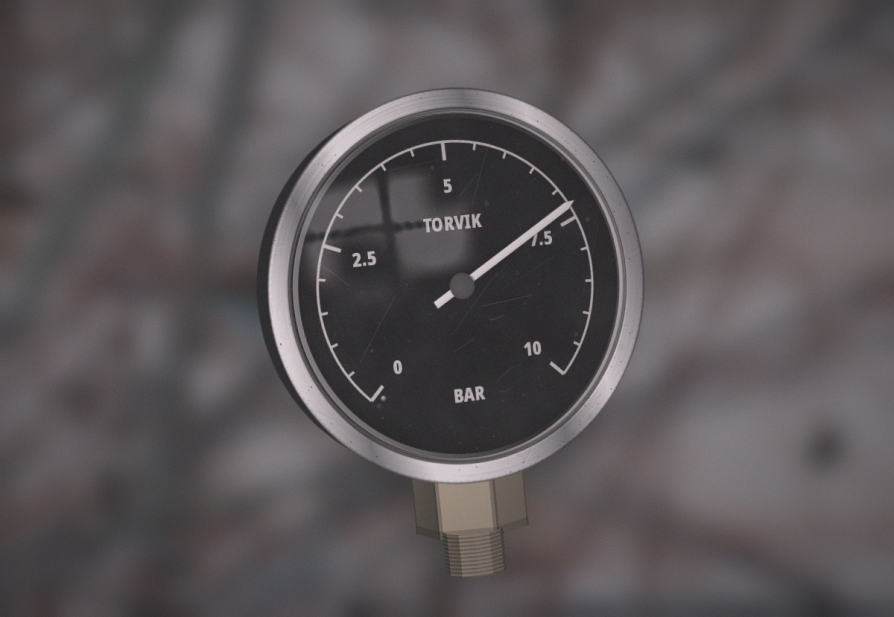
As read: **7.25** bar
